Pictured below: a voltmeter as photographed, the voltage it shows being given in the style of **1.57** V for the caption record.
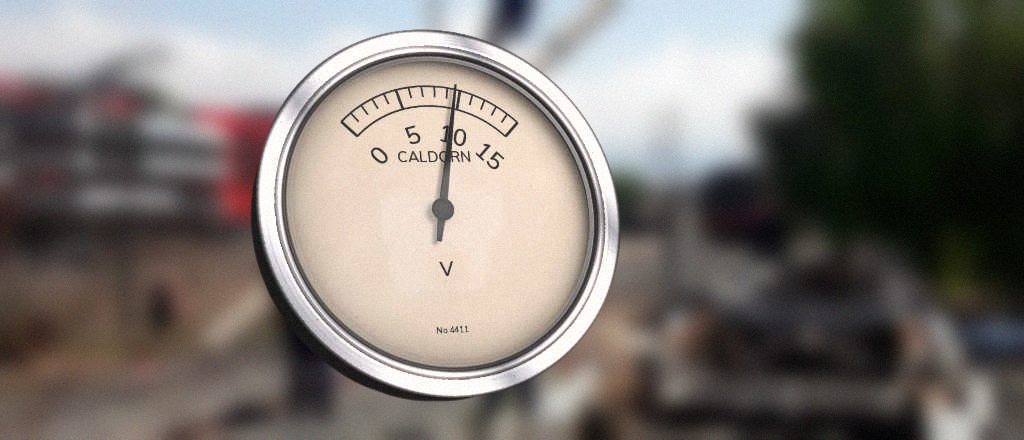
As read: **9.5** V
